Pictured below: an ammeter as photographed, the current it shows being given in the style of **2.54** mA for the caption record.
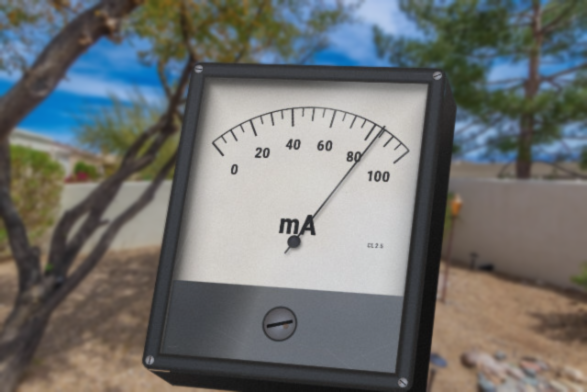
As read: **85** mA
